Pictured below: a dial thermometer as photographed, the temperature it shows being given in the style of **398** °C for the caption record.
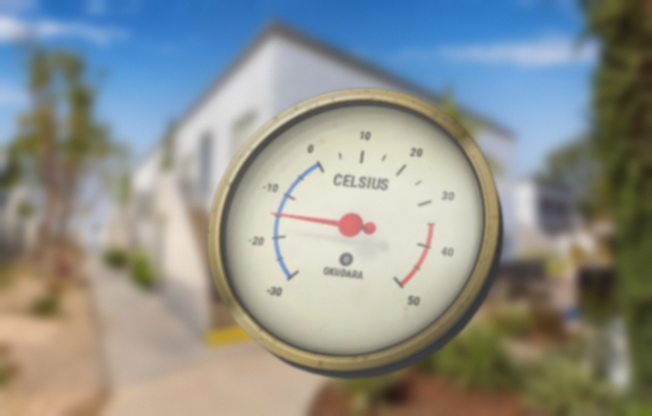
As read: **-15** °C
